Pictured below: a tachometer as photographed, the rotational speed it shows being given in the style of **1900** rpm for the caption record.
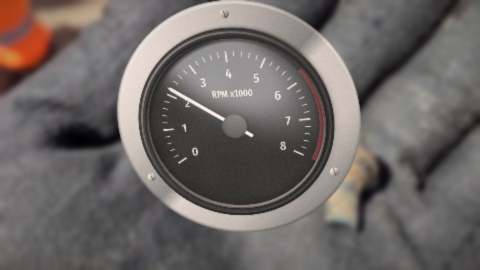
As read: **2200** rpm
